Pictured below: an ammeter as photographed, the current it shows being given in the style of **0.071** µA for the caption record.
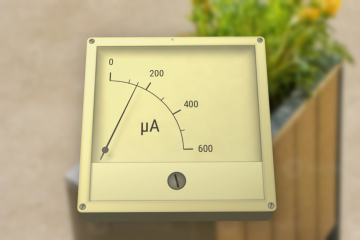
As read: **150** µA
